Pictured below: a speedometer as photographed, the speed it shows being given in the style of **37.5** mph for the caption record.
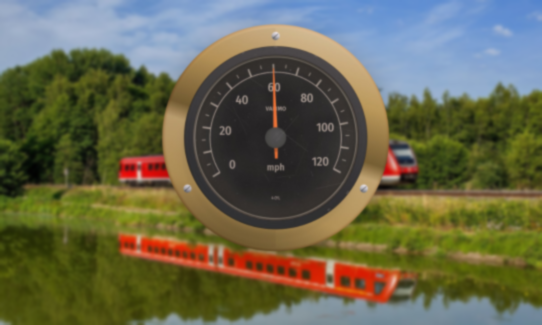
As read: **60** mph
